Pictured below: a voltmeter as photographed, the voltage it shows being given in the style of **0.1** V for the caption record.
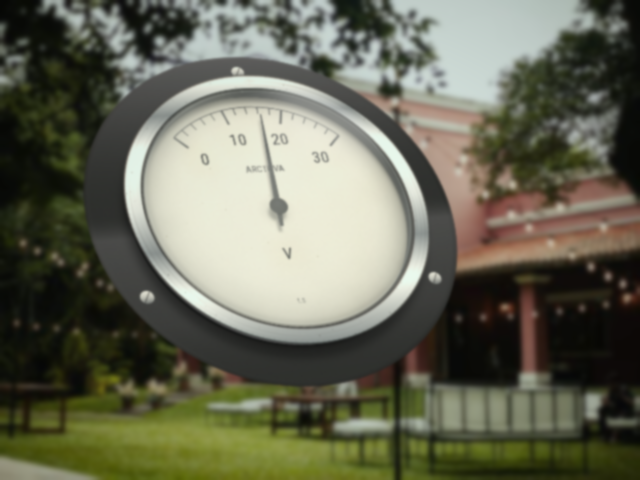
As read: **16** V
